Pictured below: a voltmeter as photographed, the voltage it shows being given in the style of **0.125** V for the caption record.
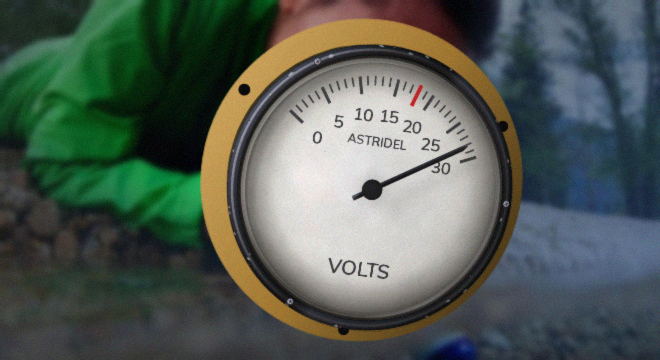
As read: **28** V
